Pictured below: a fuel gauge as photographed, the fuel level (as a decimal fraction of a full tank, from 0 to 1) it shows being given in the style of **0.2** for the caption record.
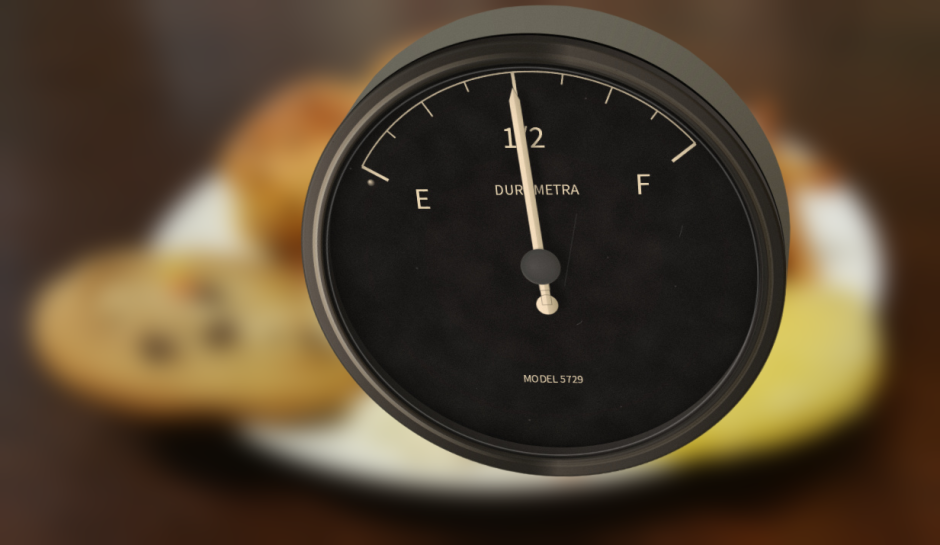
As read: **0.5**
